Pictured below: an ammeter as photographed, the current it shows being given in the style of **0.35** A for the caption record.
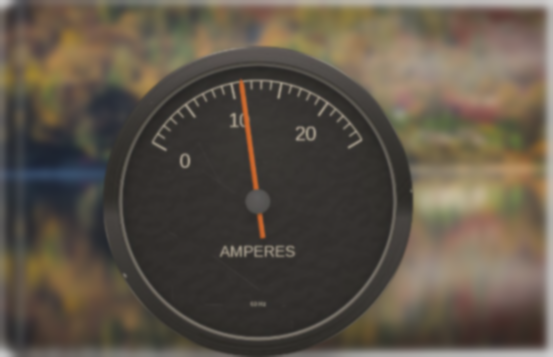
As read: **11** A
